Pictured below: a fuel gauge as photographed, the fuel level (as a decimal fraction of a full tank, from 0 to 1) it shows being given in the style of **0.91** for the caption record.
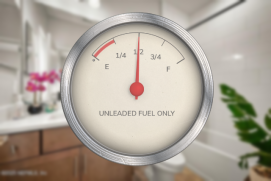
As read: **0.5**
